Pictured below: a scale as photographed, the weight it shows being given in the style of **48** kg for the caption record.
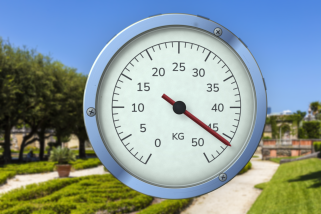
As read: **46** kg
